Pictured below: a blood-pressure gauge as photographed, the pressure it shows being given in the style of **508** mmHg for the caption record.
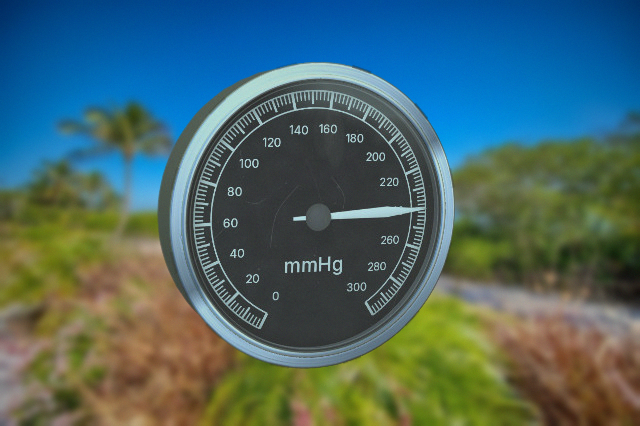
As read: **240** mmHg
